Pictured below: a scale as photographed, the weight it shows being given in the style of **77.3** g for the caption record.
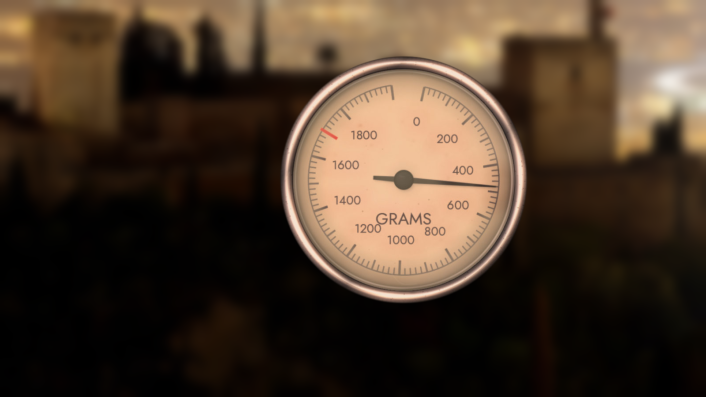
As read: **480** g
